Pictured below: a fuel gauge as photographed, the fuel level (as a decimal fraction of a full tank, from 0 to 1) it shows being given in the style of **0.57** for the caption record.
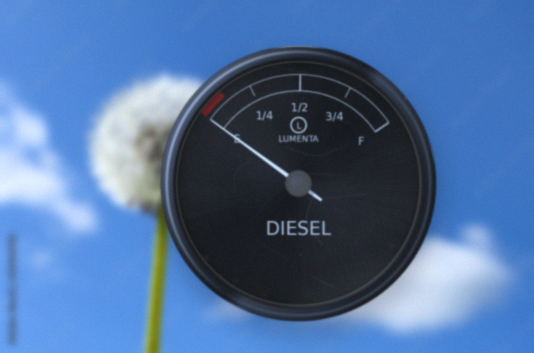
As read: **0**
